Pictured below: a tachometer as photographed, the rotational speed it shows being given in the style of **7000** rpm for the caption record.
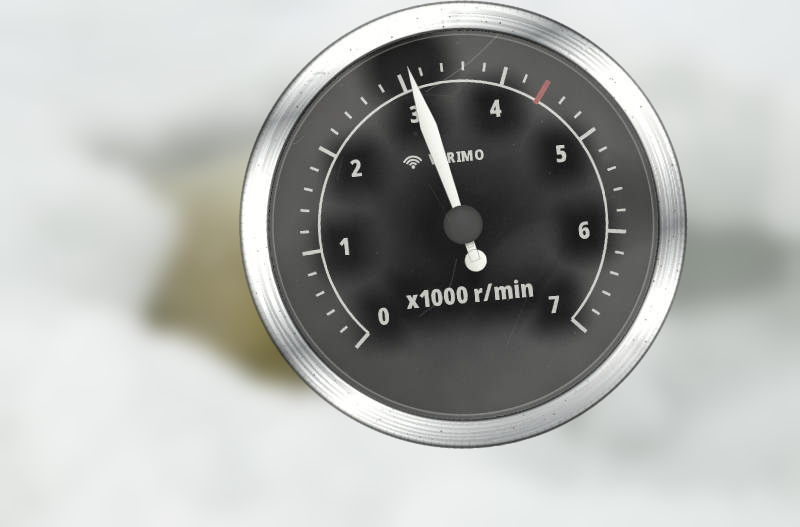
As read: **3100** rpm
